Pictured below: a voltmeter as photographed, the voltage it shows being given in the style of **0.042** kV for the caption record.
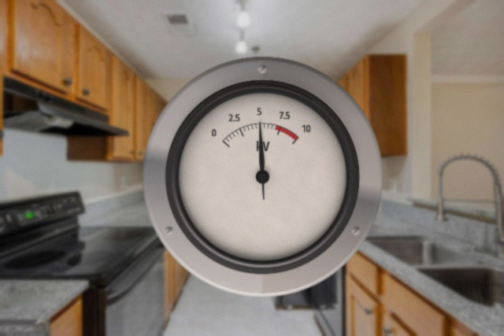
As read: **5** kV
